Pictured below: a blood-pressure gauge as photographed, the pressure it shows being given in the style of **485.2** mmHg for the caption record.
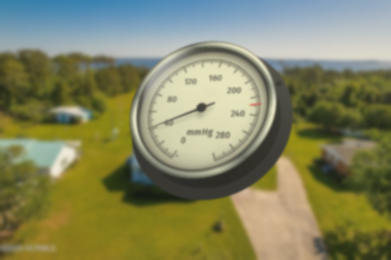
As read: **40** mmHg
